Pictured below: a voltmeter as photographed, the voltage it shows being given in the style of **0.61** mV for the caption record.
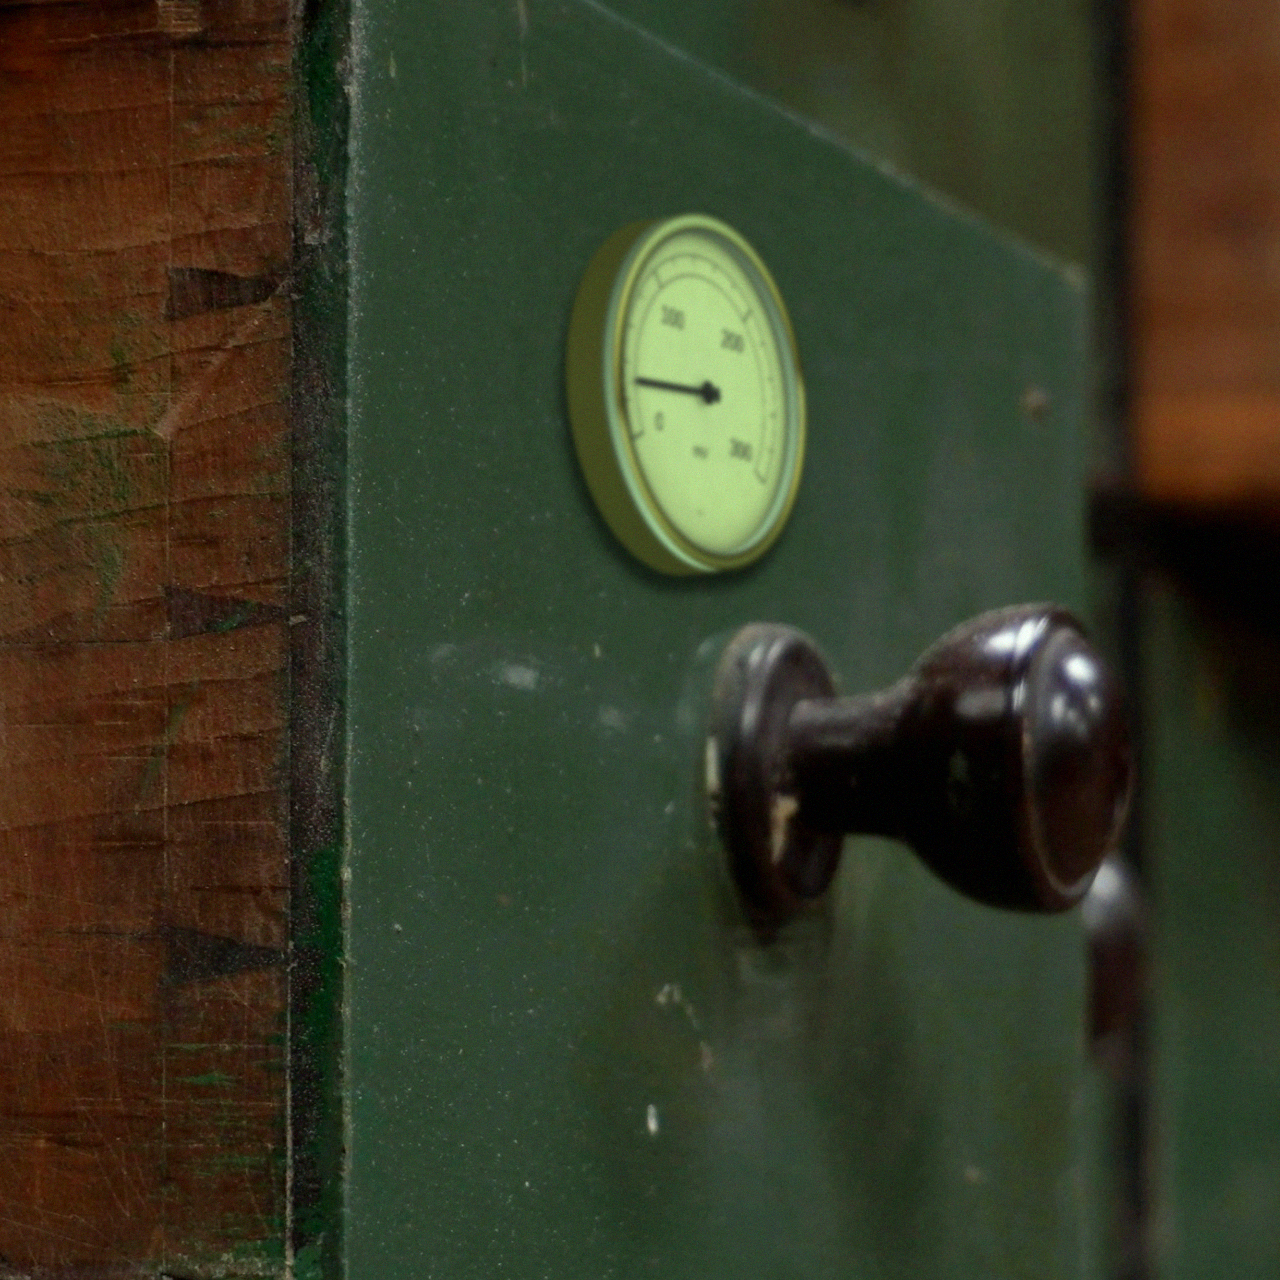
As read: **30** mV
